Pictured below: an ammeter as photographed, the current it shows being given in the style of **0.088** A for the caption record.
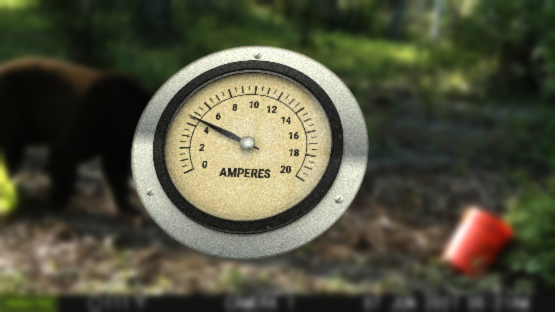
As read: **4.5** A
